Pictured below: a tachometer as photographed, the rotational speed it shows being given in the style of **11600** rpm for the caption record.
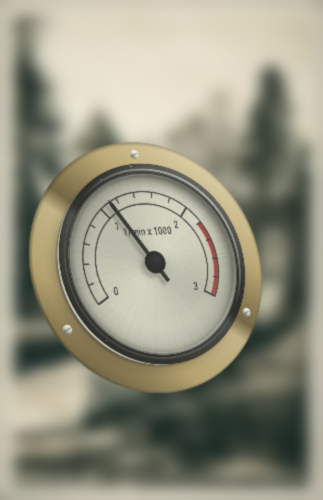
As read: **1100** rpm
